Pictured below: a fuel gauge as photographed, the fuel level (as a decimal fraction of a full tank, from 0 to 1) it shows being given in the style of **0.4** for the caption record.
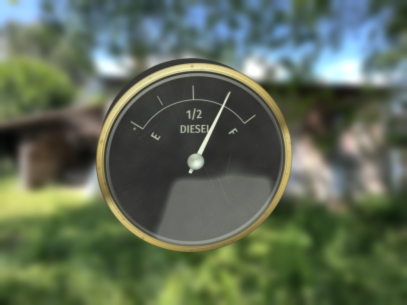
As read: **0.75**
